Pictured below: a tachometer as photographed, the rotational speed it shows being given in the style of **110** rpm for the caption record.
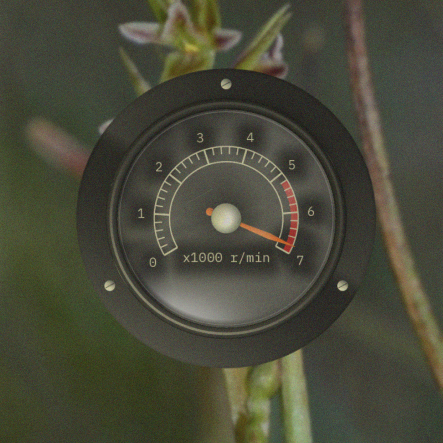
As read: **6800** rpm
